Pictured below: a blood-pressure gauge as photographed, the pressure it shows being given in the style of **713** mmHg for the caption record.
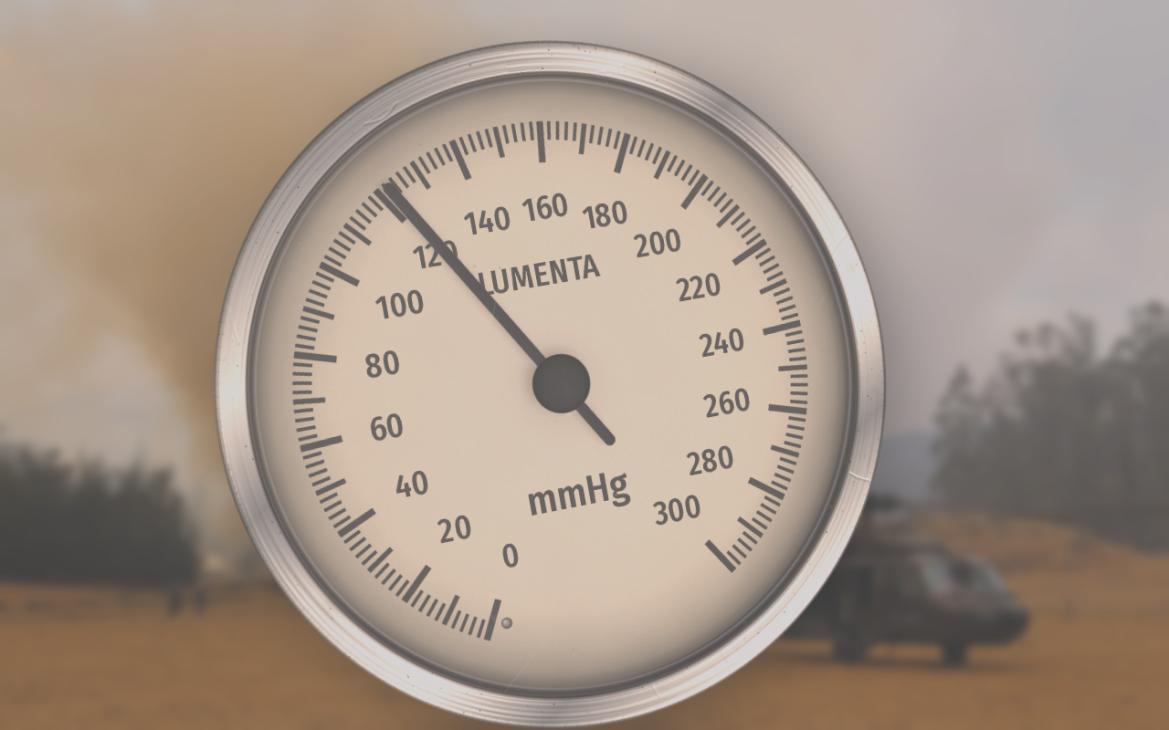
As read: **122** mmHg
